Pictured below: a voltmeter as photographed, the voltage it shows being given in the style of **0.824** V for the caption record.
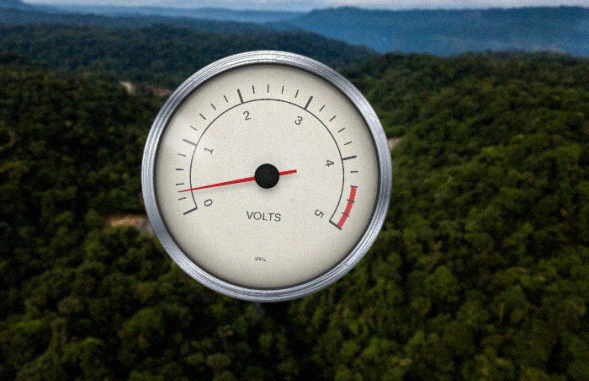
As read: **0.3** V
